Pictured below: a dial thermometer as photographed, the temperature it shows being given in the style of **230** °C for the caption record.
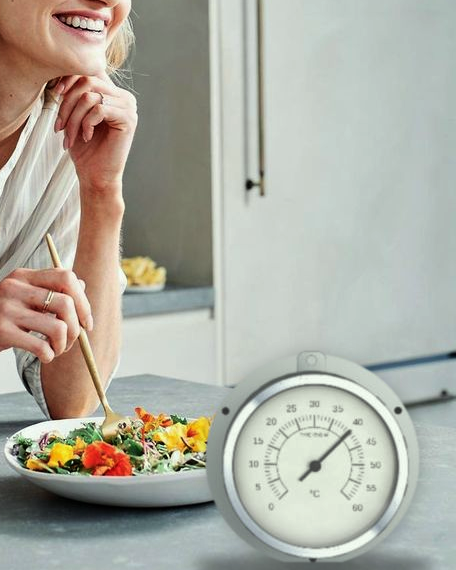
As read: **40** °C
